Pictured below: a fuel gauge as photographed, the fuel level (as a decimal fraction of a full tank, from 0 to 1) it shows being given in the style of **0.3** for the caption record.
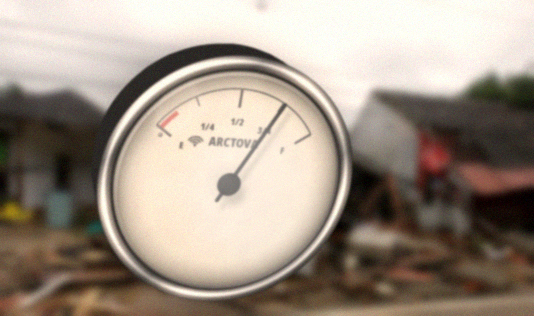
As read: **0.75**
